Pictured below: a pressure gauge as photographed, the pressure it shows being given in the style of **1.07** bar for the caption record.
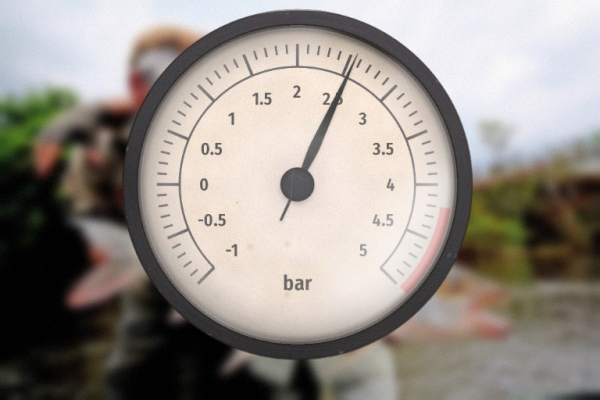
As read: **2.55** bar
